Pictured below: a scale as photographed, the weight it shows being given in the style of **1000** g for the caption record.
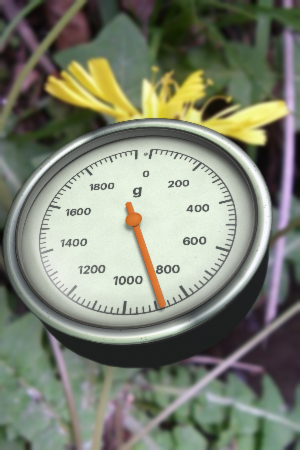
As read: **880** g
